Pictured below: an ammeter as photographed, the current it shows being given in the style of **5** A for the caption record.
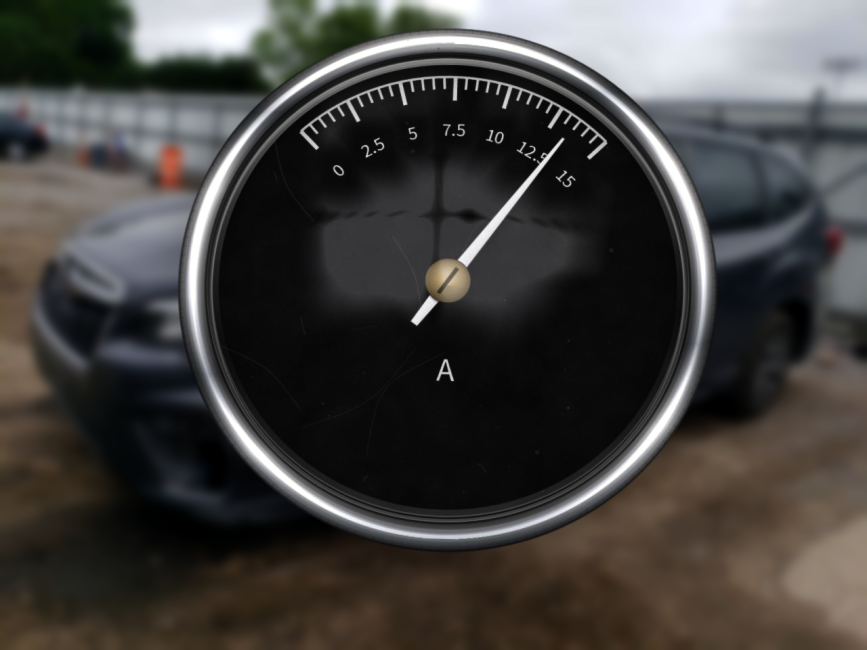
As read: **13.5** A
